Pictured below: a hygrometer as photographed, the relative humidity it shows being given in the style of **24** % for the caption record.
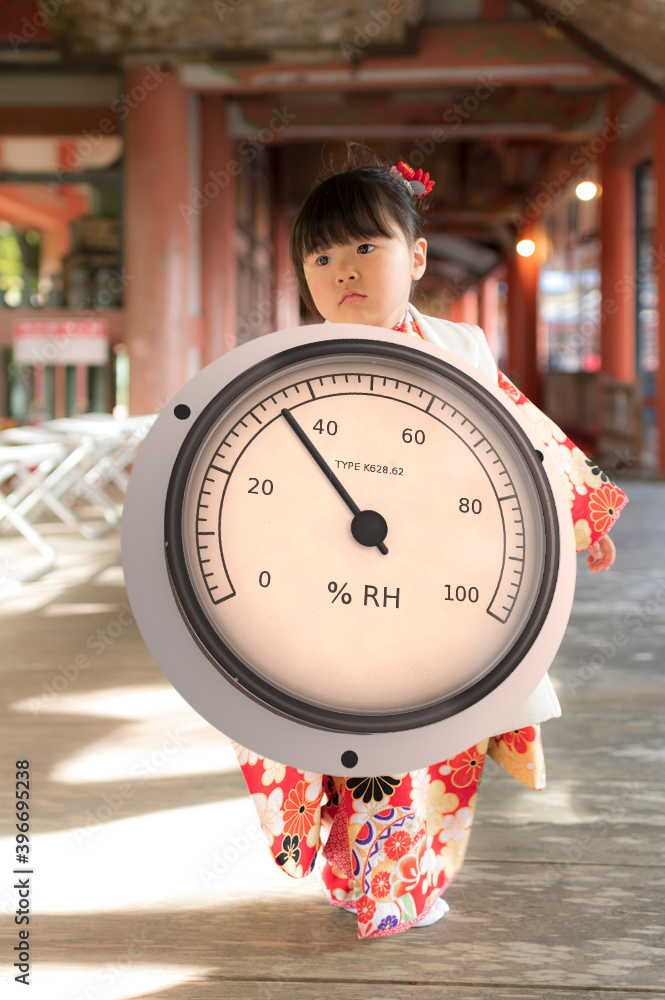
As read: **34** %
